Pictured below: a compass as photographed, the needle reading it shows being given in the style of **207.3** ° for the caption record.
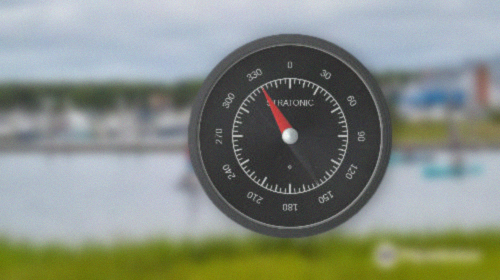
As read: **330** °
